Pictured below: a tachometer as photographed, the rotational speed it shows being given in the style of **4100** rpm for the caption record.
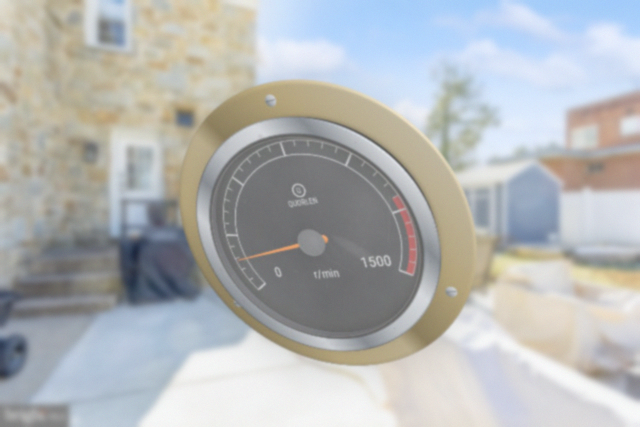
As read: **150** rpm
